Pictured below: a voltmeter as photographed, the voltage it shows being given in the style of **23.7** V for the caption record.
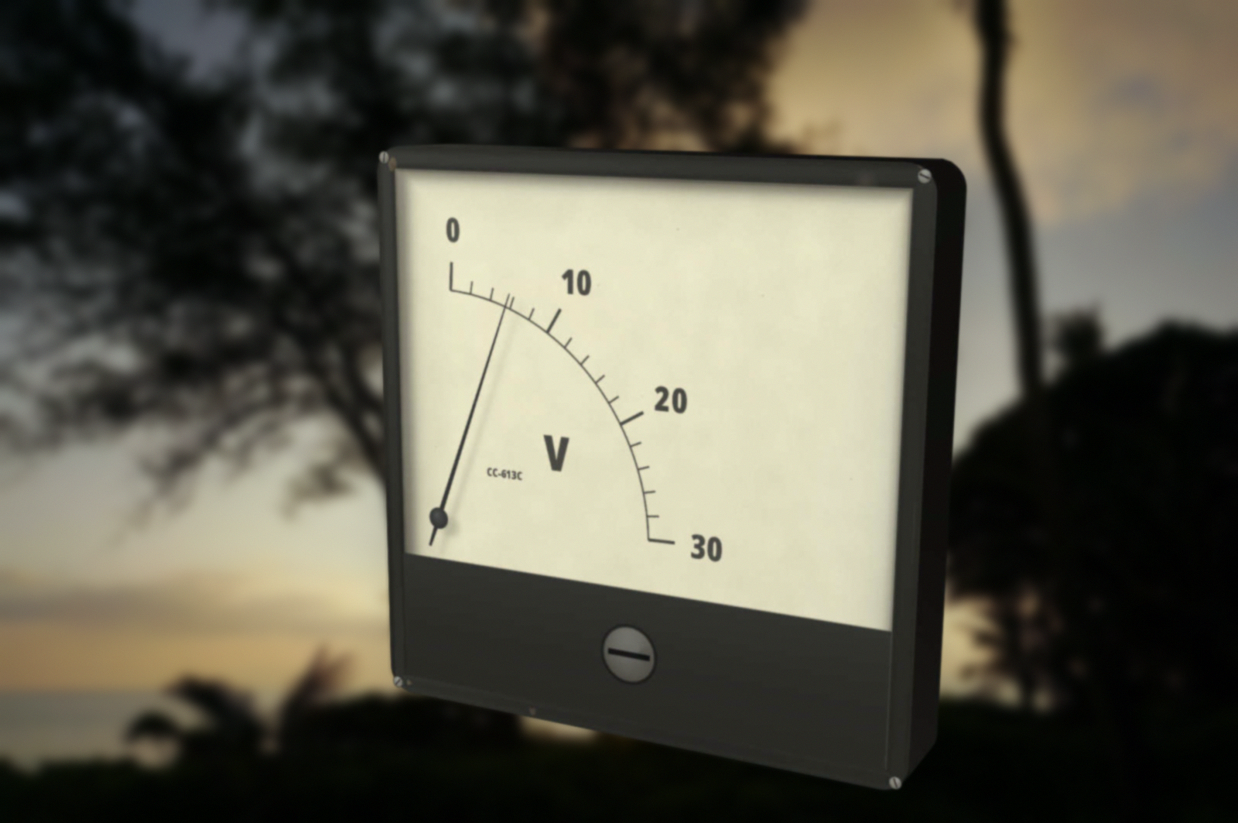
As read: **6** V
